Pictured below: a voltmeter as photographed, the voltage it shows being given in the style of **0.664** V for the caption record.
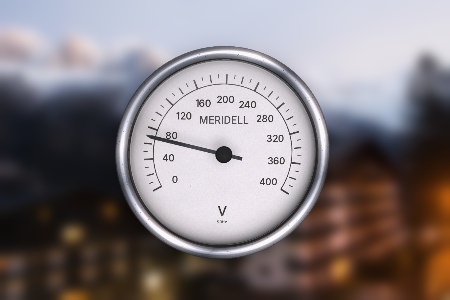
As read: **70** V
